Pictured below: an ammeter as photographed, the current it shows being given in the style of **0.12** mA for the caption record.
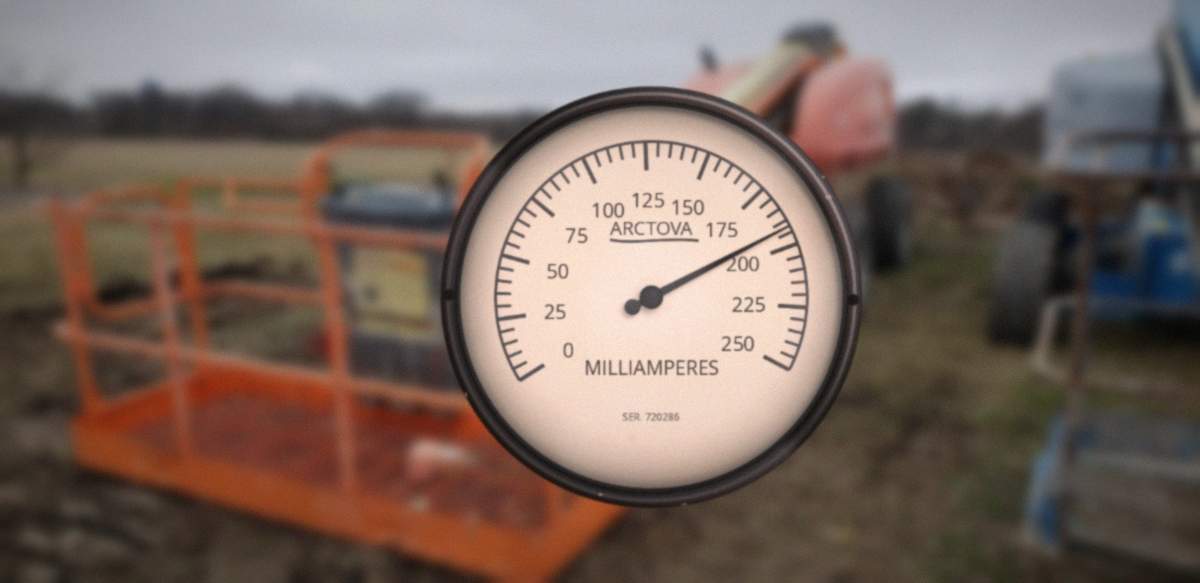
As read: **192.5** mA
